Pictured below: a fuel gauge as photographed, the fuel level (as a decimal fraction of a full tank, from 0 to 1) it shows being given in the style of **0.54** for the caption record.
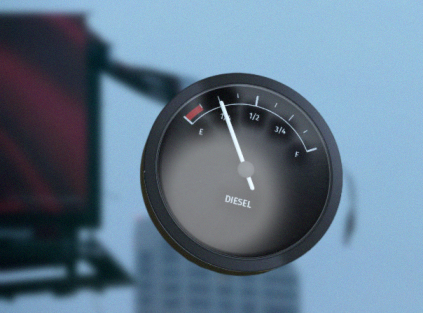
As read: **0.25**
